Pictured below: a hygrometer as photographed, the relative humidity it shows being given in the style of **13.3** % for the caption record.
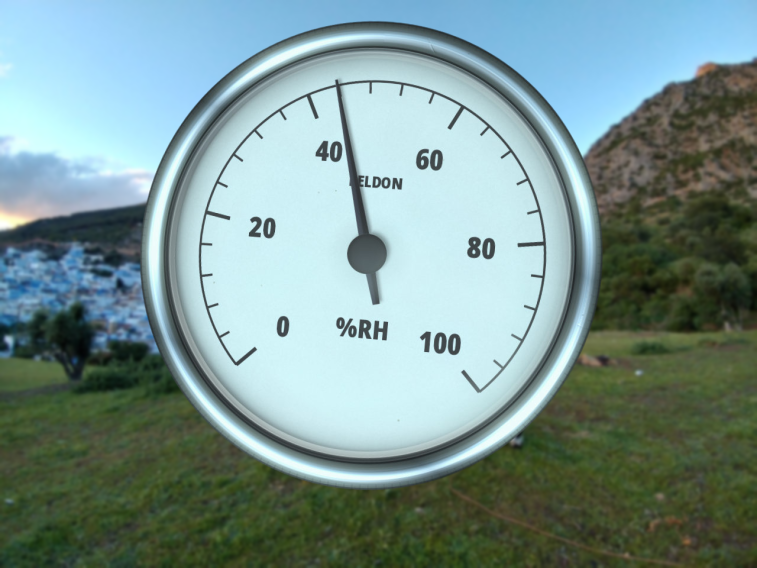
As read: **44** %
